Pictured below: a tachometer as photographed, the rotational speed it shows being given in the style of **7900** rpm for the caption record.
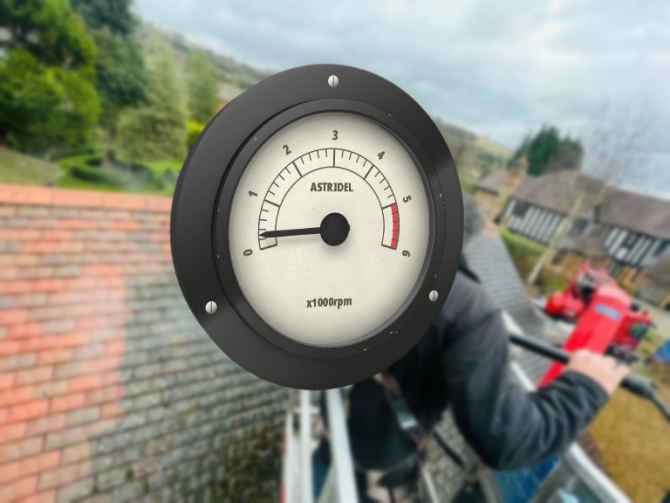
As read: **300** rpm
